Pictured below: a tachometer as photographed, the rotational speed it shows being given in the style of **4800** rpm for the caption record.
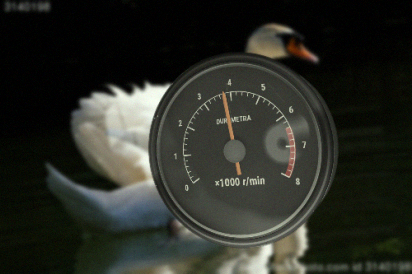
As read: **3800** rpm
